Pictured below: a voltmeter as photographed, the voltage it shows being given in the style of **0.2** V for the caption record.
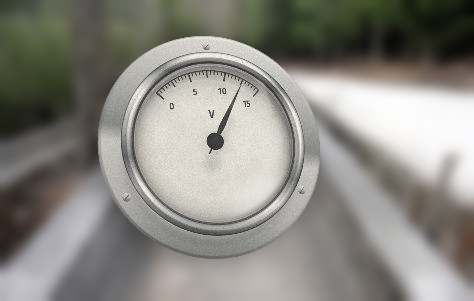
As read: **12.5** V
